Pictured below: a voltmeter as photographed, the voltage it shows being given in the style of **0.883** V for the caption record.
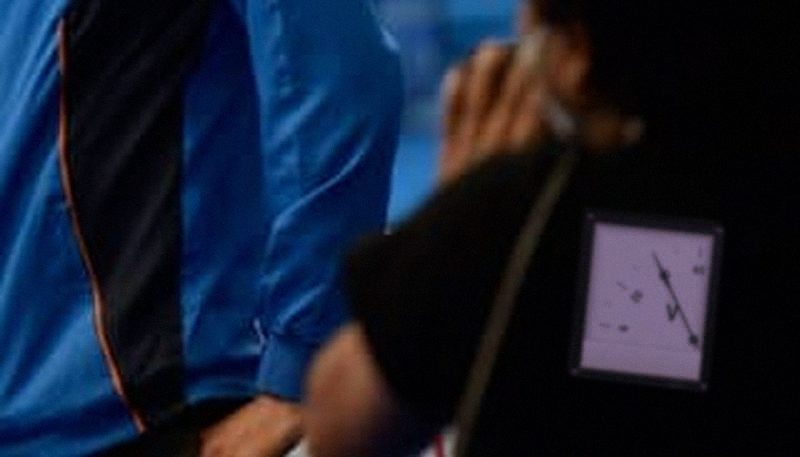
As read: **40** V
